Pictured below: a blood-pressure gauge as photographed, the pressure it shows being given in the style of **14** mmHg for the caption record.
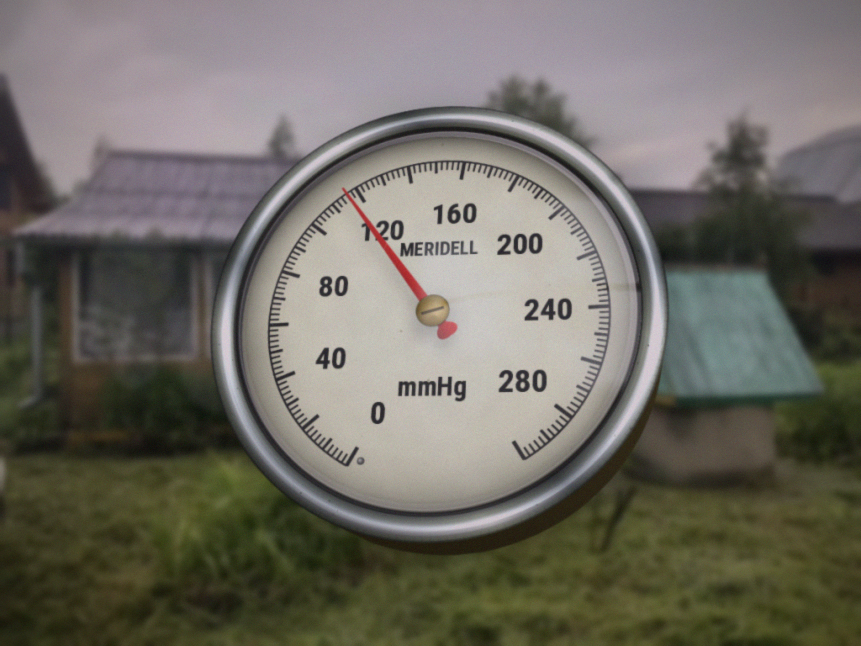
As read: **116** mmHg
